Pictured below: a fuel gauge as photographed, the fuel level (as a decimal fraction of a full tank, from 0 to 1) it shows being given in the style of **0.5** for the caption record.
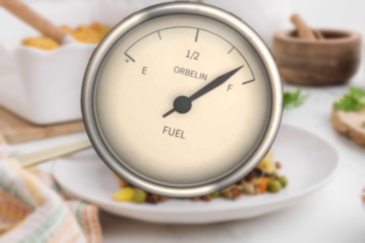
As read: **0.875**
